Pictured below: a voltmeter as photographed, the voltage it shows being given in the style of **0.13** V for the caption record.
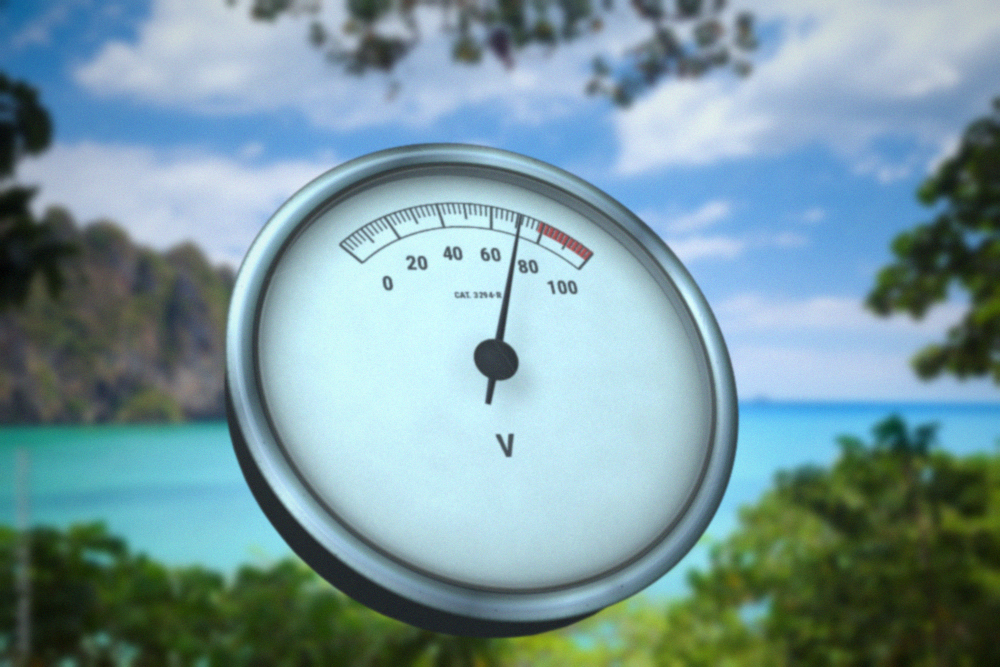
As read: **70** V
